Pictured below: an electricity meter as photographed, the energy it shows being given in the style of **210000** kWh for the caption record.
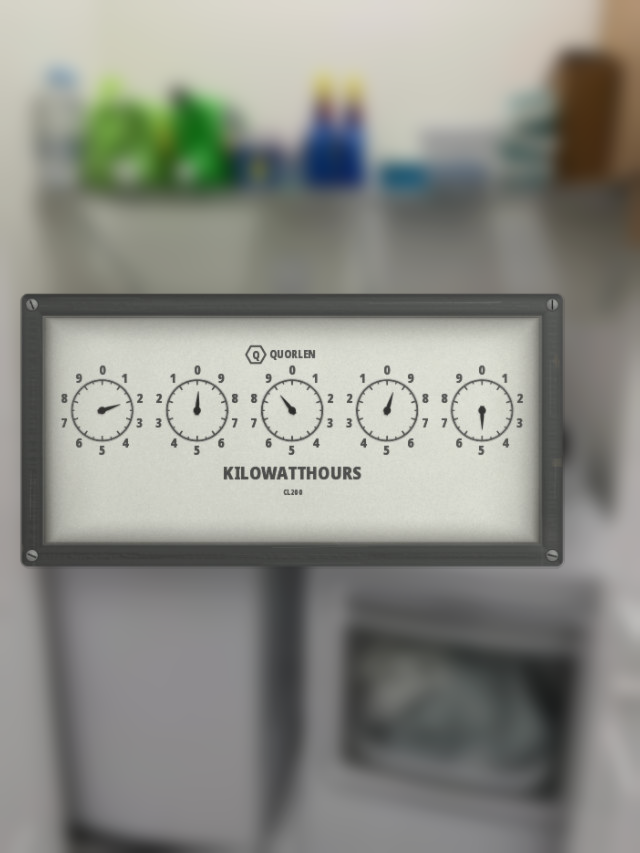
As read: **19895** kWh
